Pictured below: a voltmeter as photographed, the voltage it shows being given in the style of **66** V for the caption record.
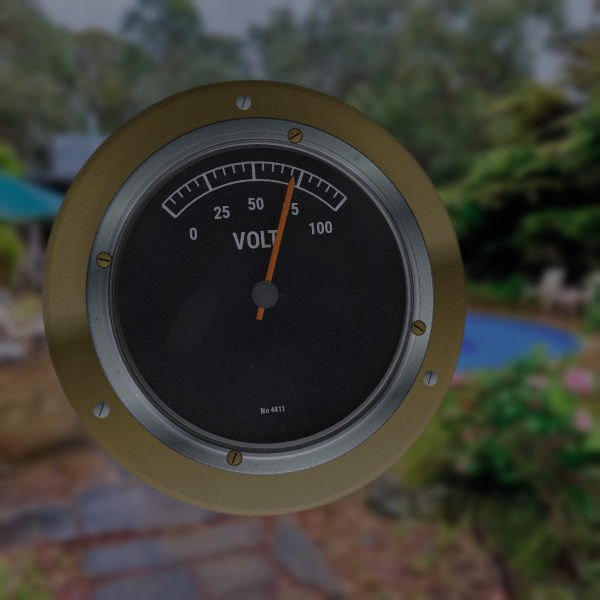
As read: **70** V
